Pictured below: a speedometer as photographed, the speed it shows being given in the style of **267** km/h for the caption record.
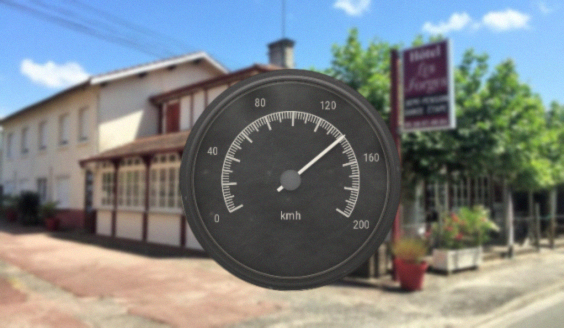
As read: **140** km/h
